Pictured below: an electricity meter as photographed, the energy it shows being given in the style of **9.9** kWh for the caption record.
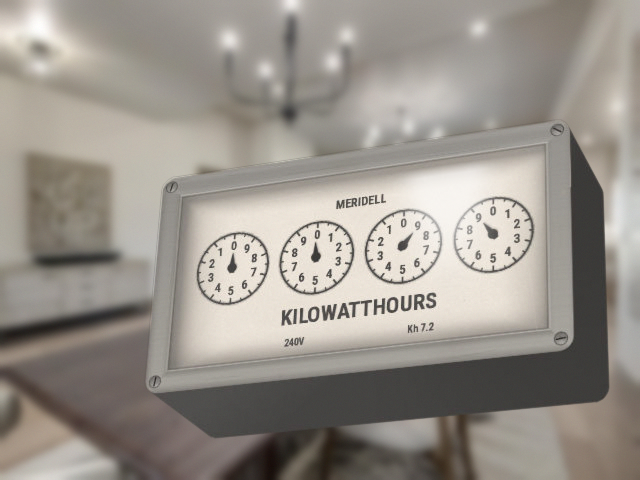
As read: **9989** kWh
